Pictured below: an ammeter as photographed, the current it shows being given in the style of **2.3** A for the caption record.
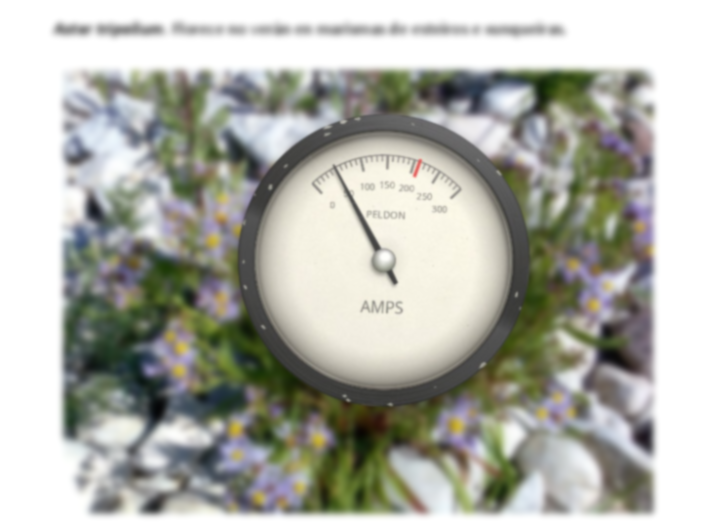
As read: **50** A
